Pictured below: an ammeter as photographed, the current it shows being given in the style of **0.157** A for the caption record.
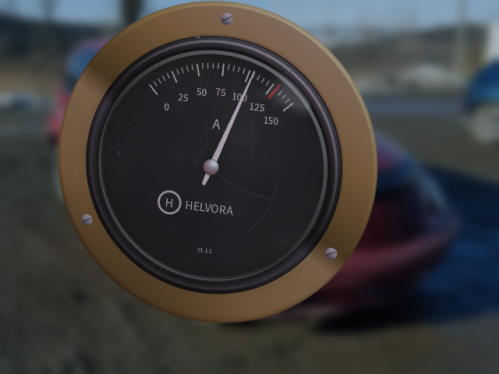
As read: **105** A
